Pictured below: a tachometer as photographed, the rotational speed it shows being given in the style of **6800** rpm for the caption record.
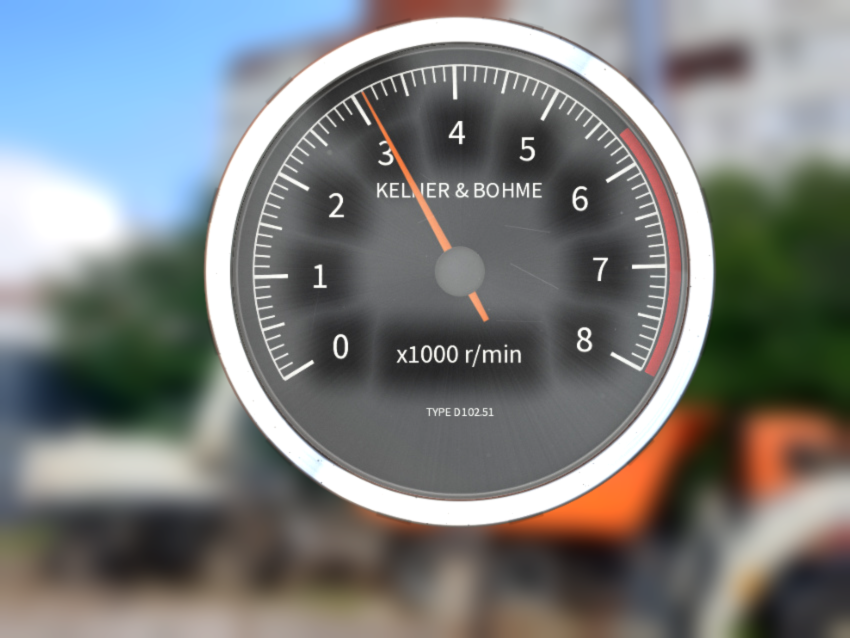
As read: **3100** rpm
